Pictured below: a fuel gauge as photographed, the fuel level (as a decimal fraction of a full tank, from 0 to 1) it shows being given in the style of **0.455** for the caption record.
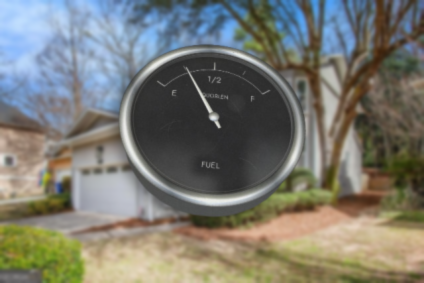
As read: **0.25**
